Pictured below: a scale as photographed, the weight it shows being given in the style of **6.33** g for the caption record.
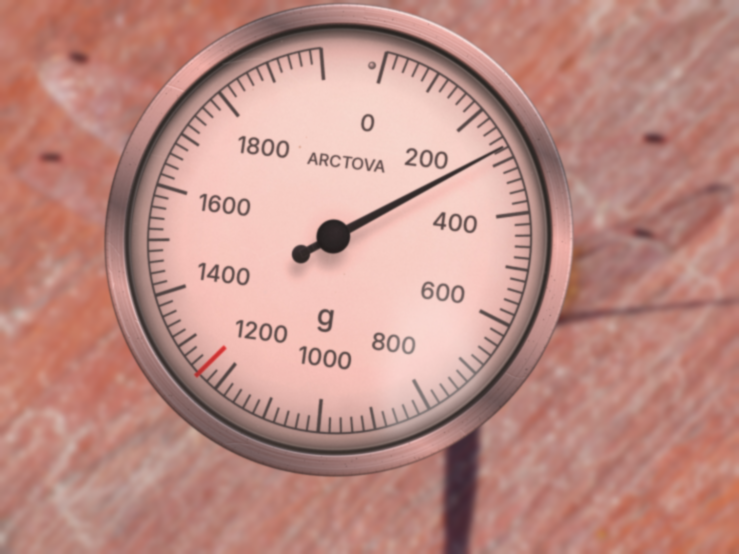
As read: **280** g
